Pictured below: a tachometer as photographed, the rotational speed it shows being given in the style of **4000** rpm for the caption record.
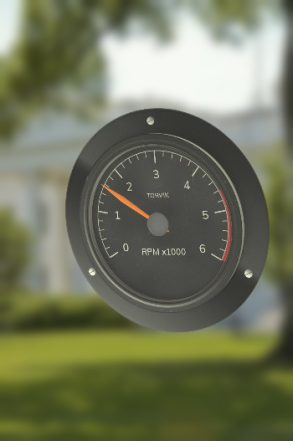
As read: **1600** rpm
